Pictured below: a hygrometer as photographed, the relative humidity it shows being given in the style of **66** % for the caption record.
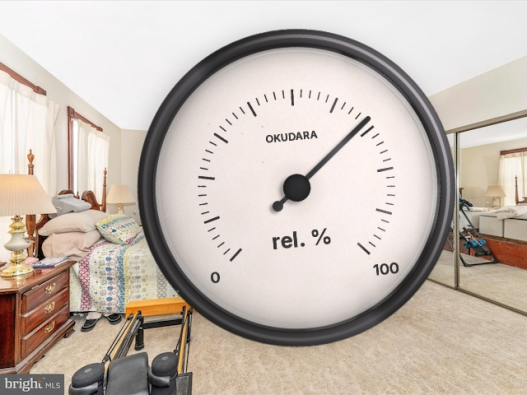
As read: **68** %
